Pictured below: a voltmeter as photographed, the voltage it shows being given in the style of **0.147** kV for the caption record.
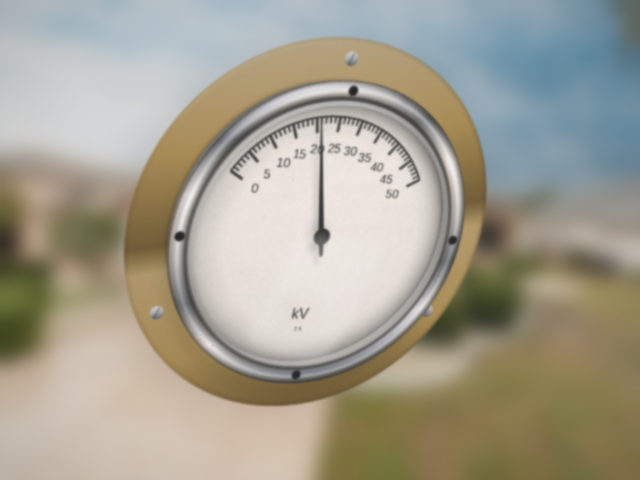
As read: **20** kV
